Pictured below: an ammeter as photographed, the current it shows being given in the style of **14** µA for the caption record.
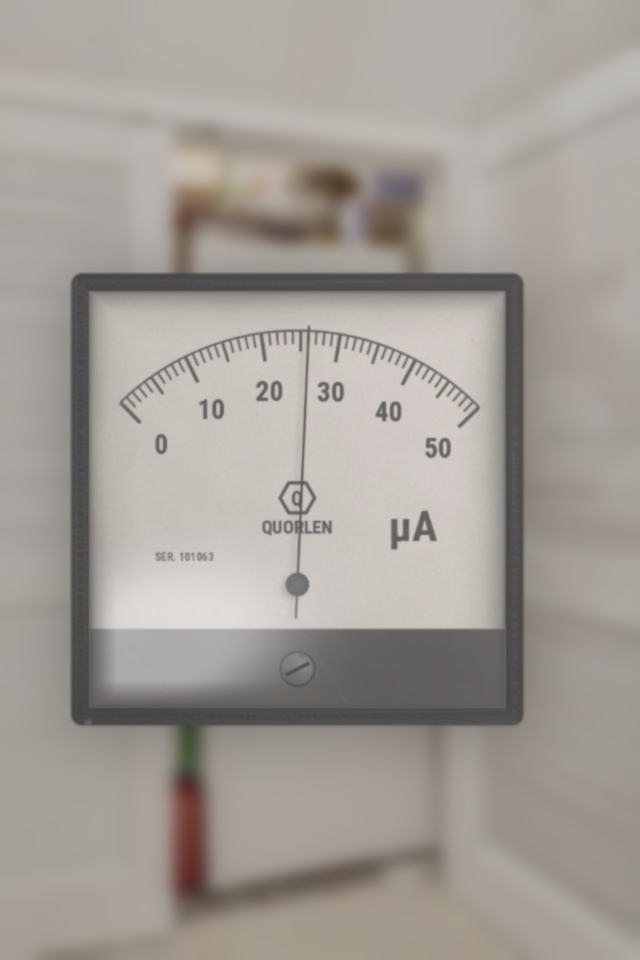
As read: **26** µA
